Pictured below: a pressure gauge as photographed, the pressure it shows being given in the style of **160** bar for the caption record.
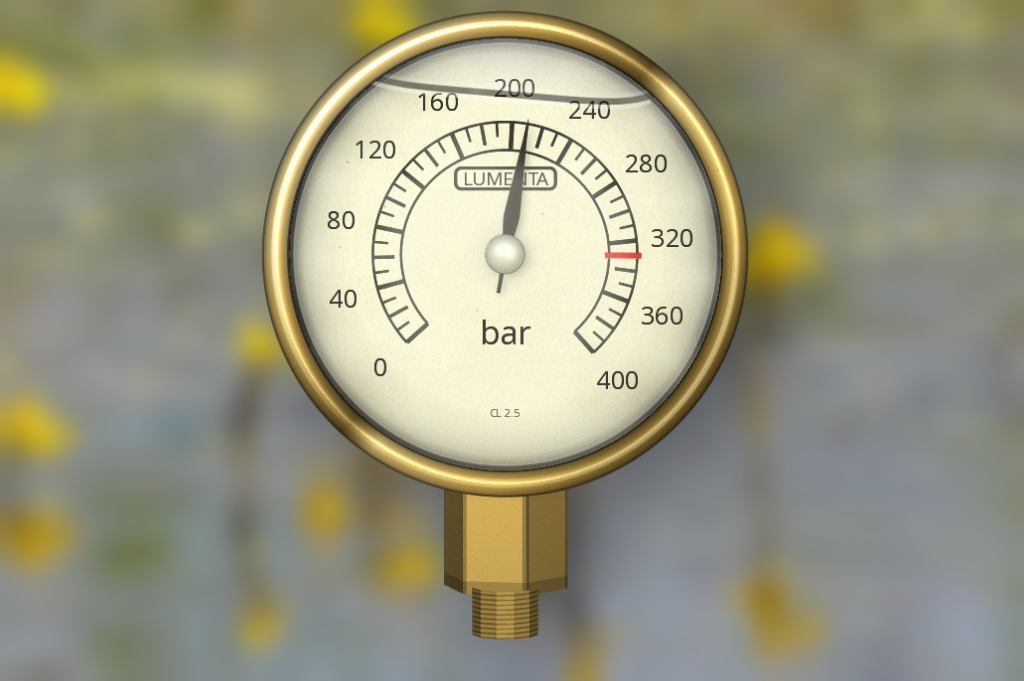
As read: **210** bar
